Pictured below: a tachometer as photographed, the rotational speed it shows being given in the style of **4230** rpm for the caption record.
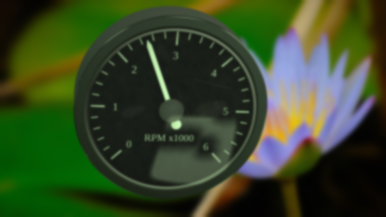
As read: **2500** rpm
